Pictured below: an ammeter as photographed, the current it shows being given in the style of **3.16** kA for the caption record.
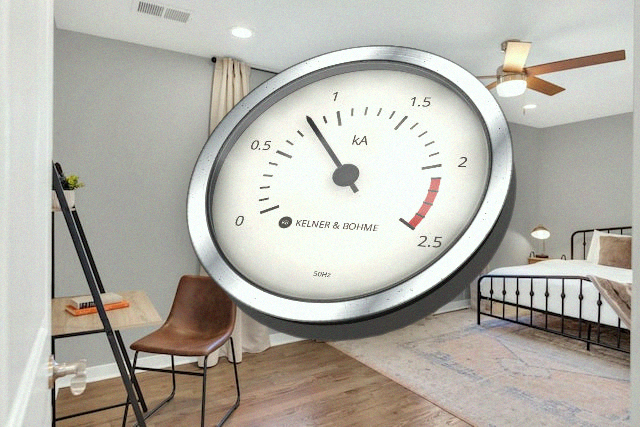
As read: **0.8** kA
